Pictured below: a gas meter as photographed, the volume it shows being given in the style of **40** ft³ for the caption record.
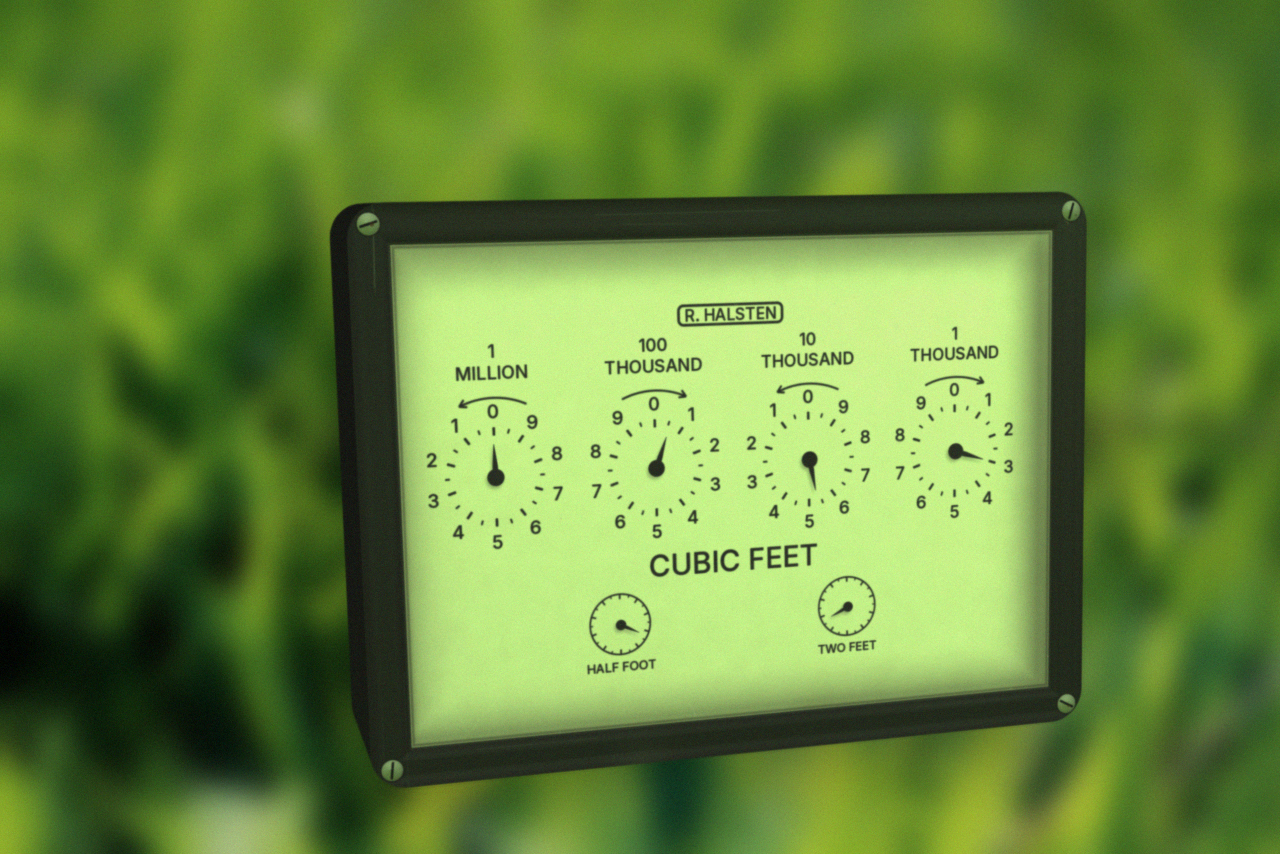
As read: **5300** ft³
